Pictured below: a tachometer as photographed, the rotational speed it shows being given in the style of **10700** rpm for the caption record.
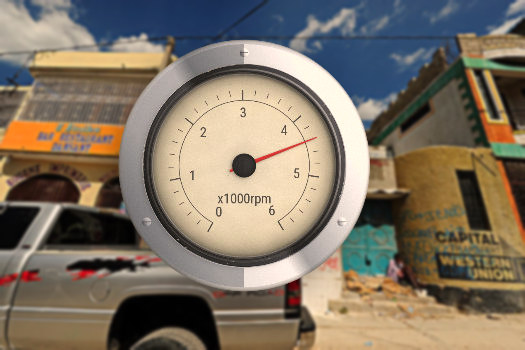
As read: **4400** rpm
